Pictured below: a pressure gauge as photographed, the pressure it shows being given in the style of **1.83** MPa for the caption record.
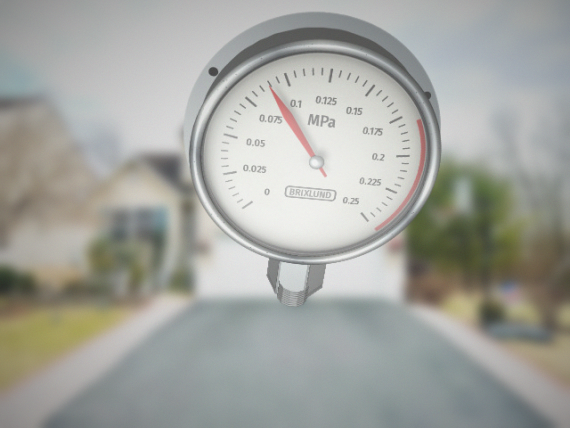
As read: **0.09** MPa
